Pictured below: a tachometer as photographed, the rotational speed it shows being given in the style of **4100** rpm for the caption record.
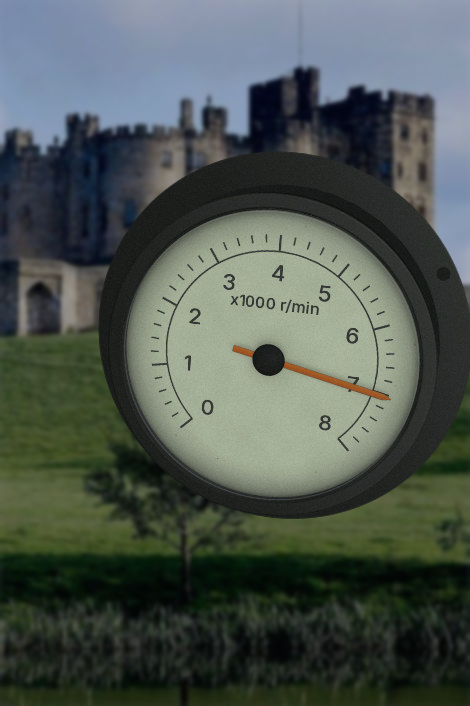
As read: **7000** rpm
